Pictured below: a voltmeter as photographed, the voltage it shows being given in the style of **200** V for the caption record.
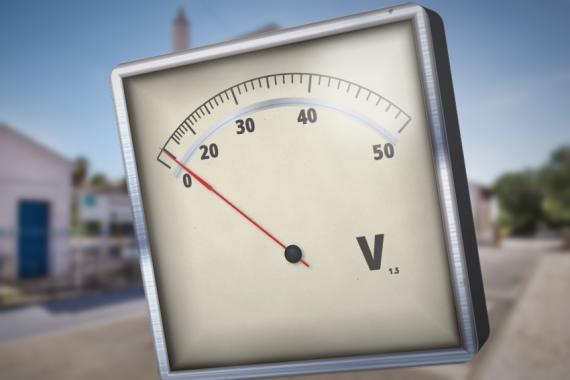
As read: **10** V
